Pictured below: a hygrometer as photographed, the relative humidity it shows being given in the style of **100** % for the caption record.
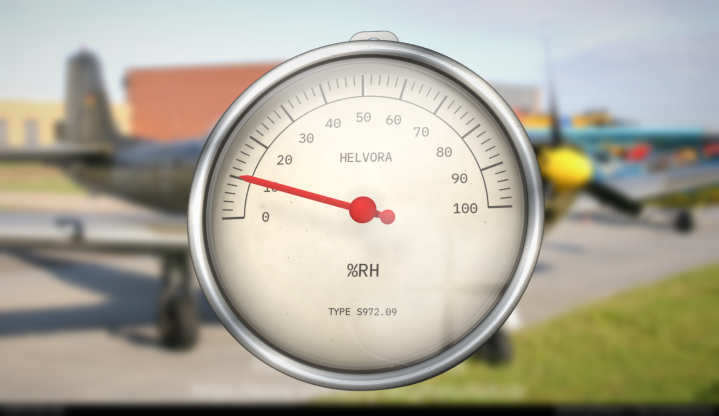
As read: **10** %
